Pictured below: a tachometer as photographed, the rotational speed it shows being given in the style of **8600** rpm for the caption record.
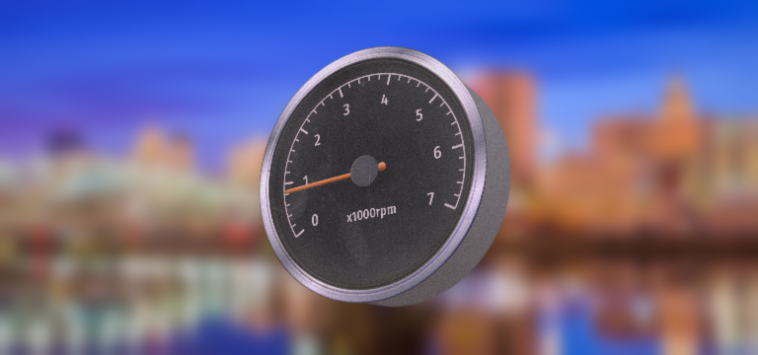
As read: **800** rpm
